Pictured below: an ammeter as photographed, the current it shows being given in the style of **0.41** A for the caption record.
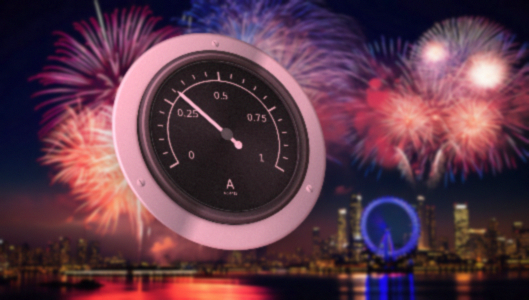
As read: **0.3** A
